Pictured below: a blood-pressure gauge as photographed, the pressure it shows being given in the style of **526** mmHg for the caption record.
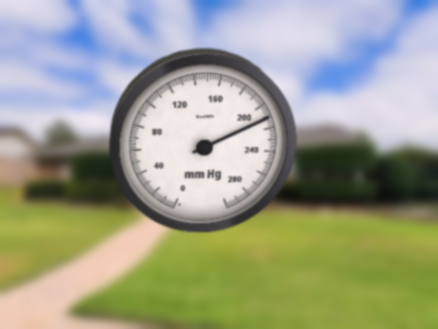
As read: **210** mmHg
